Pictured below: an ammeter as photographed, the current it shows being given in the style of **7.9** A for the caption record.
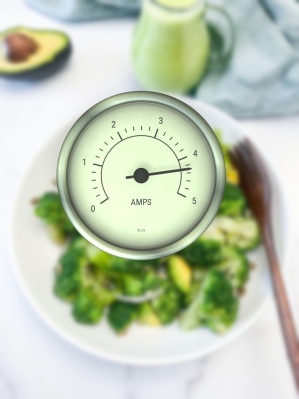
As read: **4.3** A
